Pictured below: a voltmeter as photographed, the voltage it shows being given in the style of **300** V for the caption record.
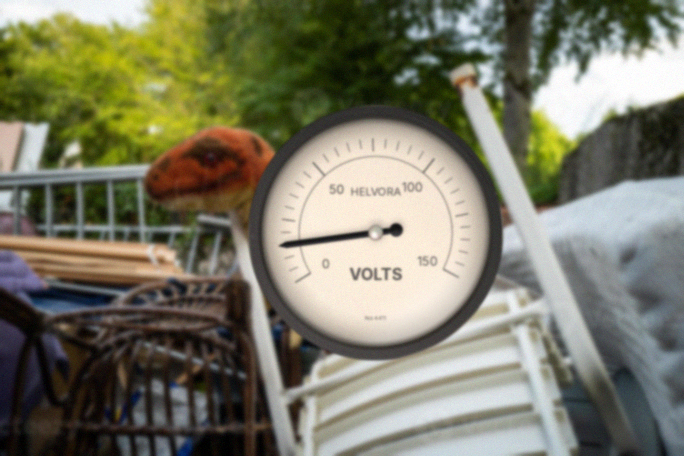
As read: **15** V
